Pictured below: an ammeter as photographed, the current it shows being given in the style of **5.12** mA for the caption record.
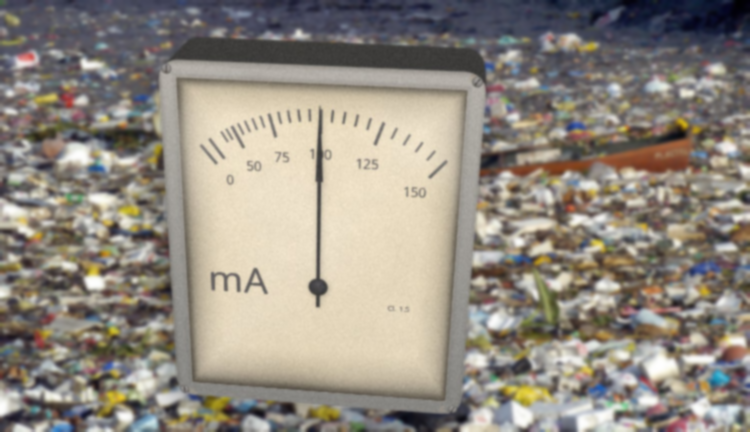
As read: **100** mA
